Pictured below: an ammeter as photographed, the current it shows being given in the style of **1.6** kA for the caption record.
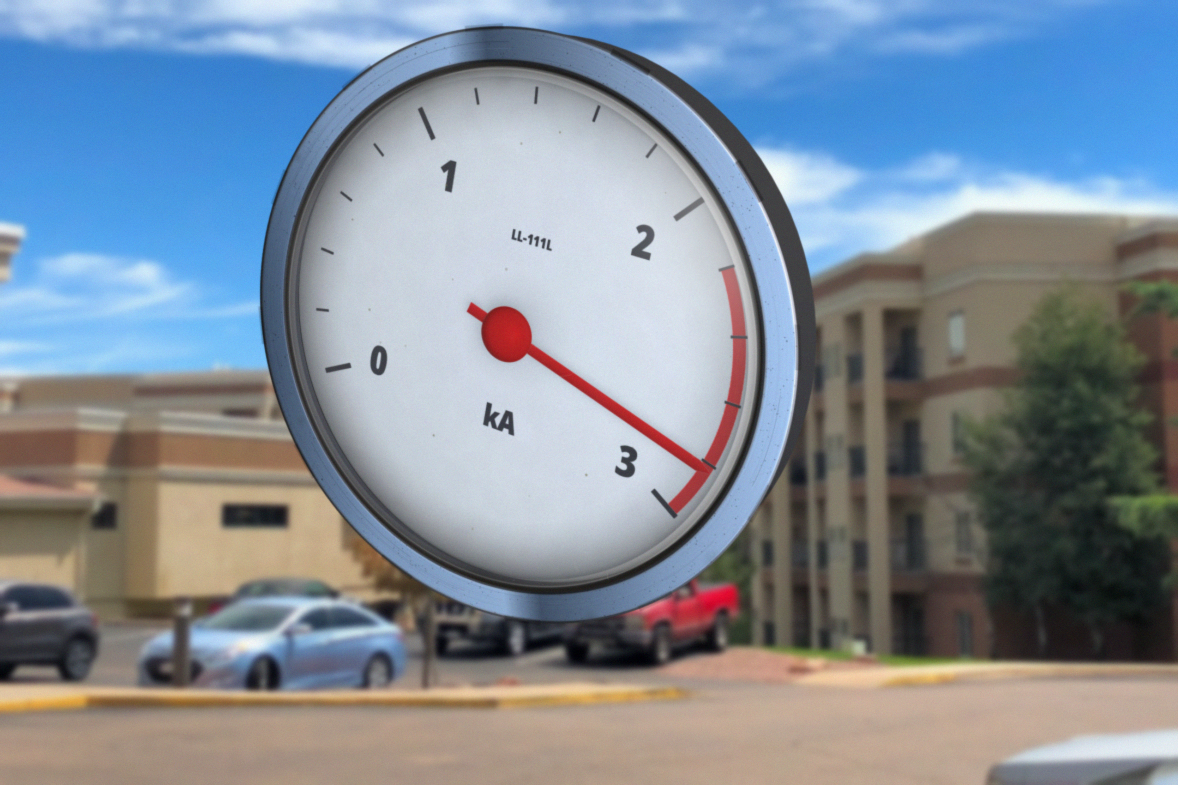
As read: **2.8** kA
